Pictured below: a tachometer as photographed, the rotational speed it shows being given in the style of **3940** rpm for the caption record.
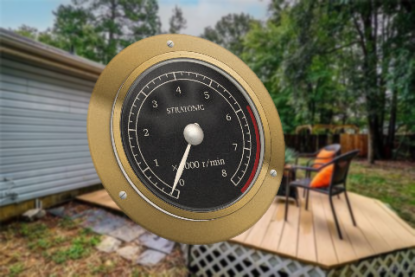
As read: **200** rpm
